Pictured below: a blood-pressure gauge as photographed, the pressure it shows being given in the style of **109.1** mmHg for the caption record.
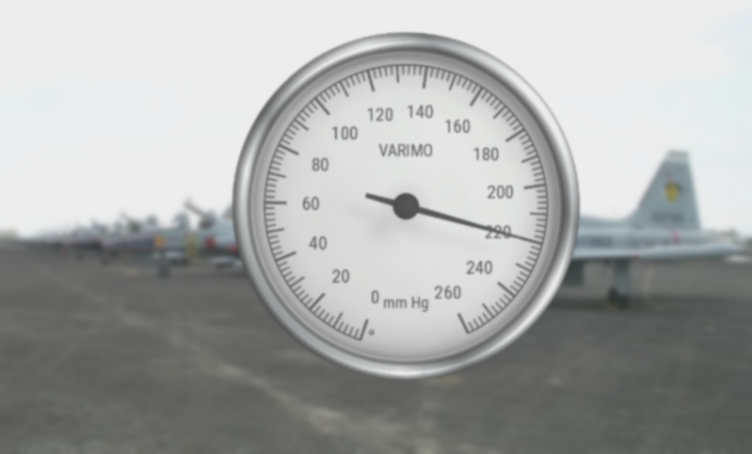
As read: **220** mmHg
